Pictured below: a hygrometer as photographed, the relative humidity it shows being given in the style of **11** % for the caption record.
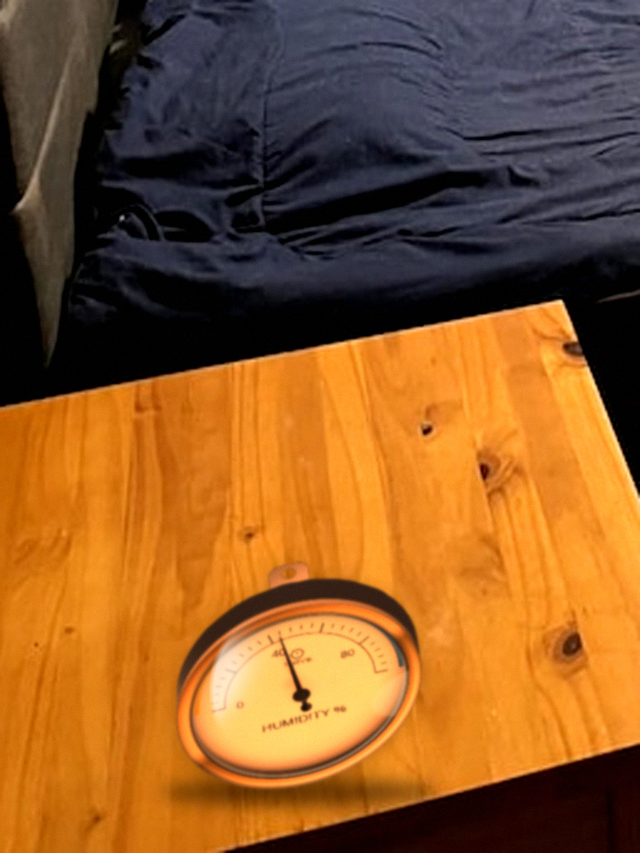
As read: **44** %
